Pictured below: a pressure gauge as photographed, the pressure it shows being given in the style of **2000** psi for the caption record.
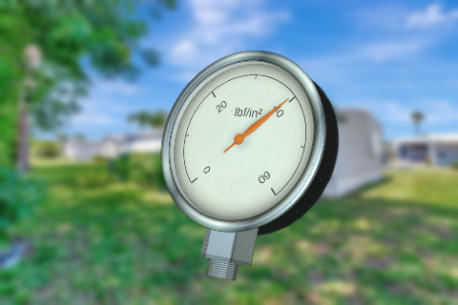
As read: **40** psi
